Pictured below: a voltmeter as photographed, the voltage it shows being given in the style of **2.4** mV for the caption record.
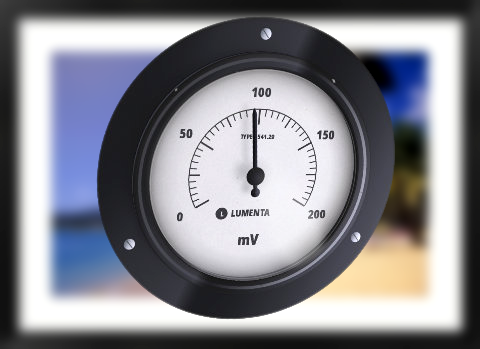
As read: **95** mV
